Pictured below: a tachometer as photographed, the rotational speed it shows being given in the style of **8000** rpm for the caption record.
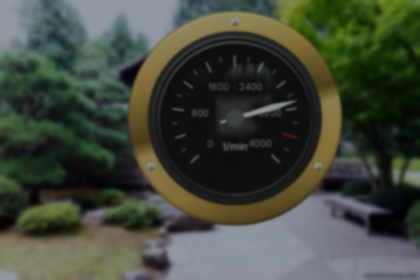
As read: **3100** rpm
